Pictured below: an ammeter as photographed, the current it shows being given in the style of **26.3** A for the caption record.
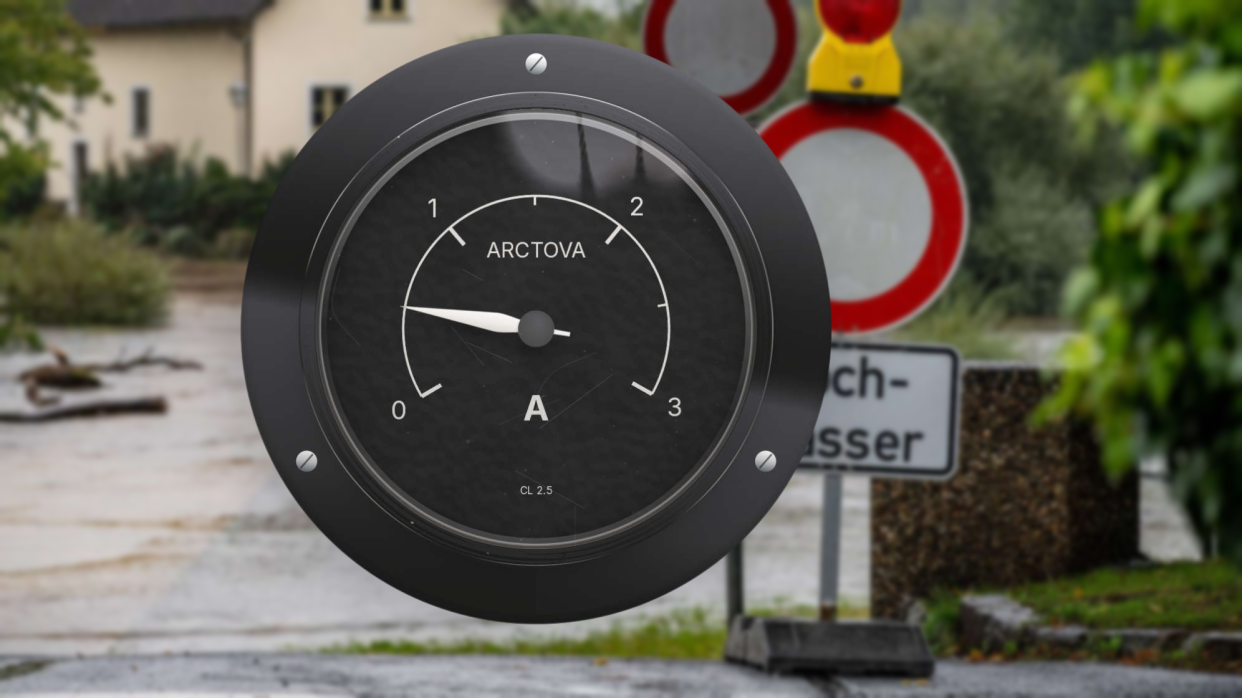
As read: **0.5** A
